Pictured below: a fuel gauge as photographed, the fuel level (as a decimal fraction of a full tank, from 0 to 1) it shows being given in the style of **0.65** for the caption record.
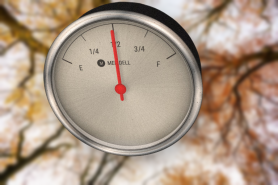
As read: **0.5**
